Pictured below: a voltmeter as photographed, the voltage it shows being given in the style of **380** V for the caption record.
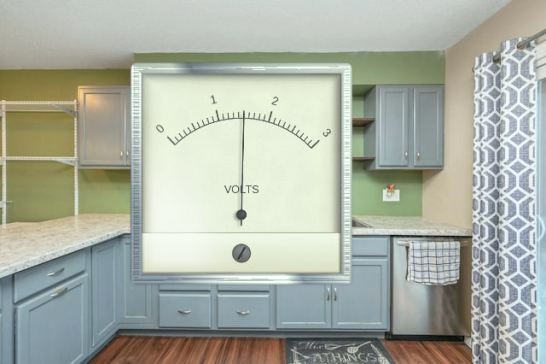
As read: **1.5** V
